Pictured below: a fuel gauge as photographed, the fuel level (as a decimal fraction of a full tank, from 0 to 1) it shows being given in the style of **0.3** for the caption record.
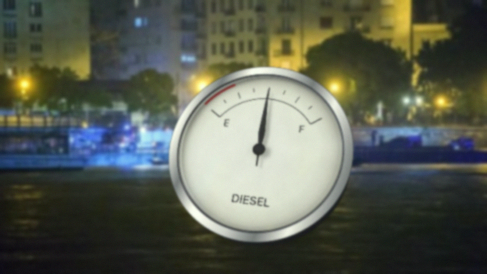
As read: **0.5**
